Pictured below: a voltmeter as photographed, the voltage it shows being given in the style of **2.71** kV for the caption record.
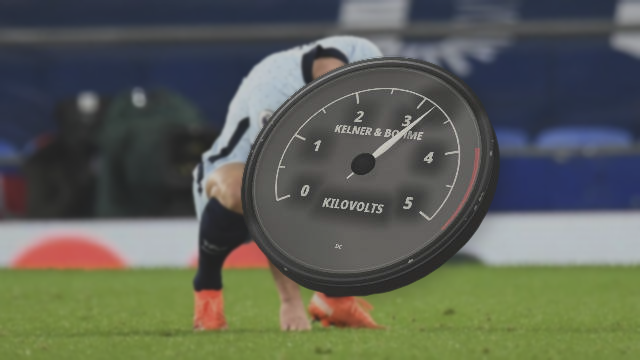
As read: **3.25** kV
